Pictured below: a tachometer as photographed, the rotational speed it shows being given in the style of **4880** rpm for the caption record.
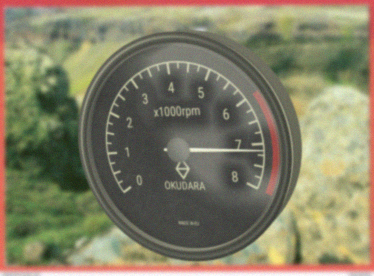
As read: **7125** rpm
